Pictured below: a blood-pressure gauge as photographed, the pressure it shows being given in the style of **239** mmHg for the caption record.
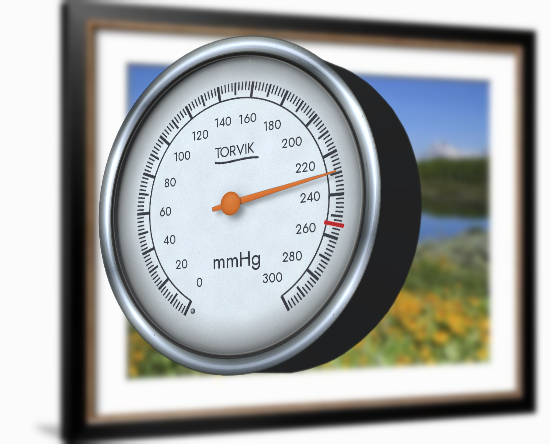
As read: **230** mmHg
